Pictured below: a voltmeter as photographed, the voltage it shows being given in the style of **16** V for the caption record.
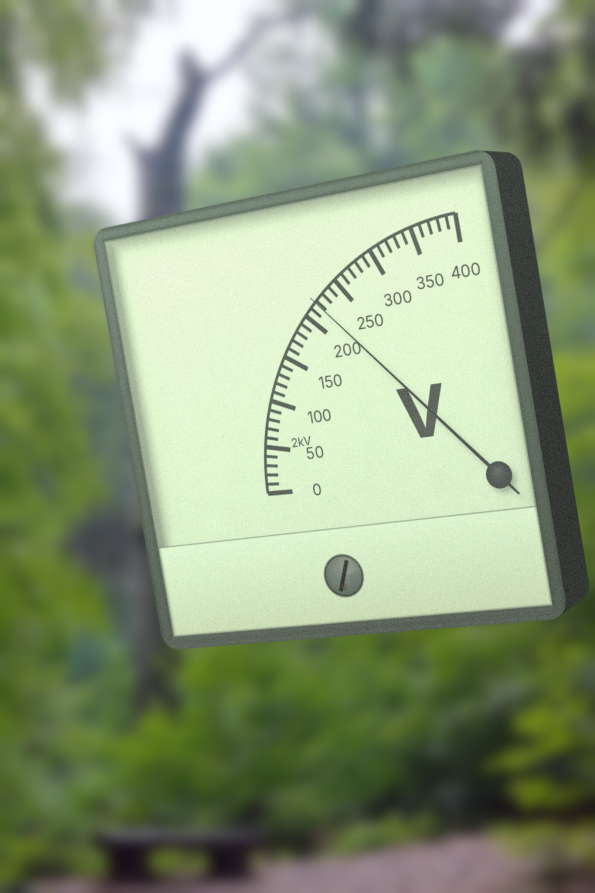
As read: **220** V
